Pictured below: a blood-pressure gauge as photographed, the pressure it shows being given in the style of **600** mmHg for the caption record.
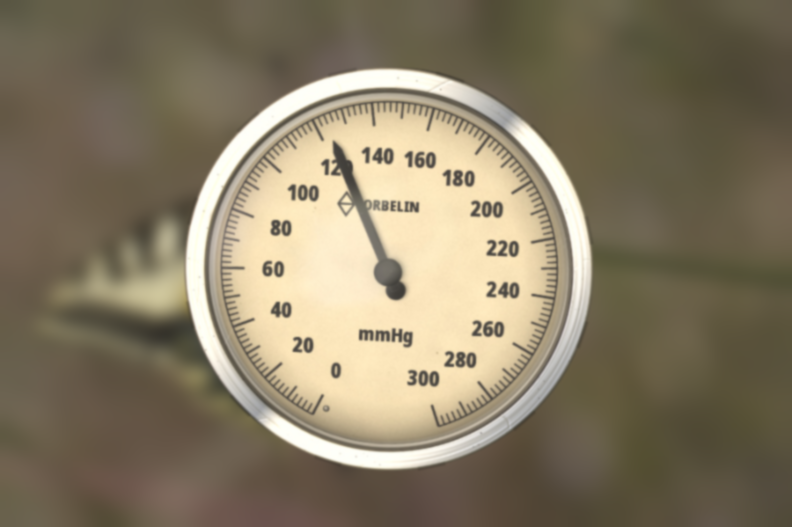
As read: **124** mmHg
